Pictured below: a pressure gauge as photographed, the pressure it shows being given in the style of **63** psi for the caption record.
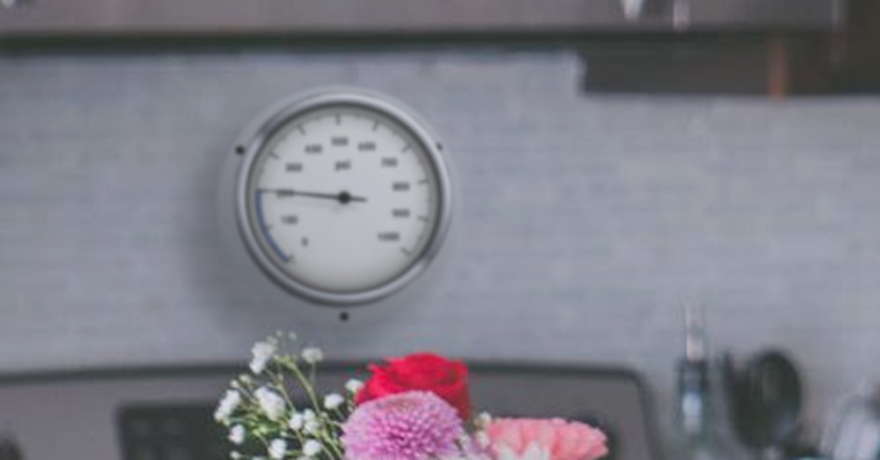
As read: **200** psi
